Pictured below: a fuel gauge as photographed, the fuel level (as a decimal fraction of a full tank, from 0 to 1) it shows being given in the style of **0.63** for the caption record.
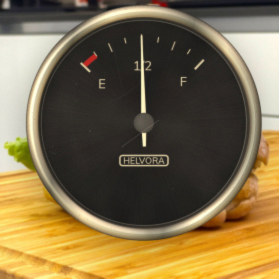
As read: **0.5**
